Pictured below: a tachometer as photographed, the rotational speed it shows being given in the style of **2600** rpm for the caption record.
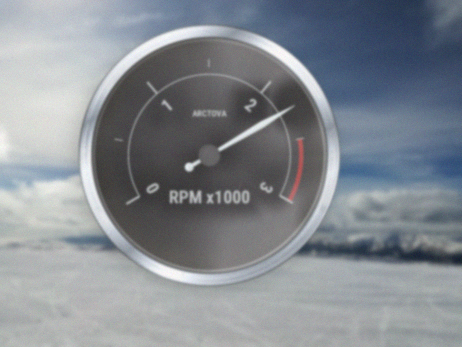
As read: **2250** rpm
